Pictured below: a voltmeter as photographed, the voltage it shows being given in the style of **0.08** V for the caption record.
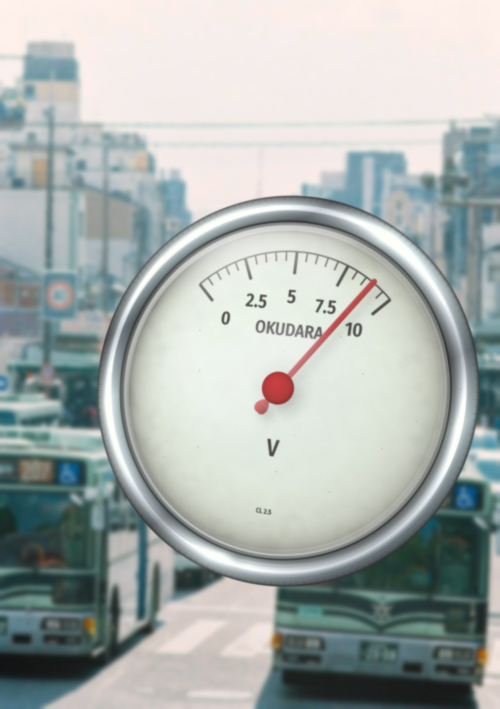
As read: **9** V
